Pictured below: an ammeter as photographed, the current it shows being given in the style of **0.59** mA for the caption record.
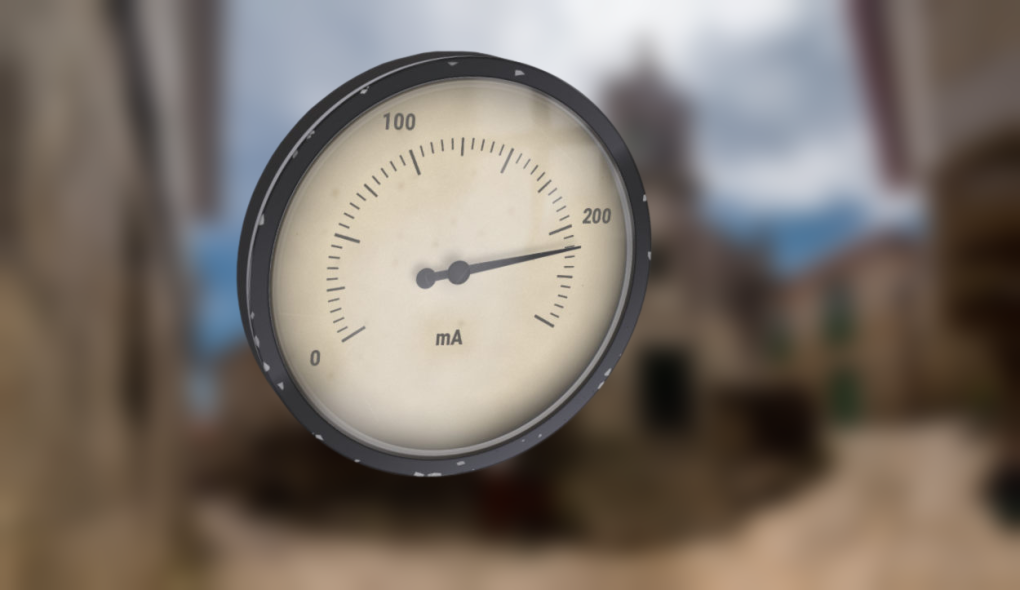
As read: **210** mA
